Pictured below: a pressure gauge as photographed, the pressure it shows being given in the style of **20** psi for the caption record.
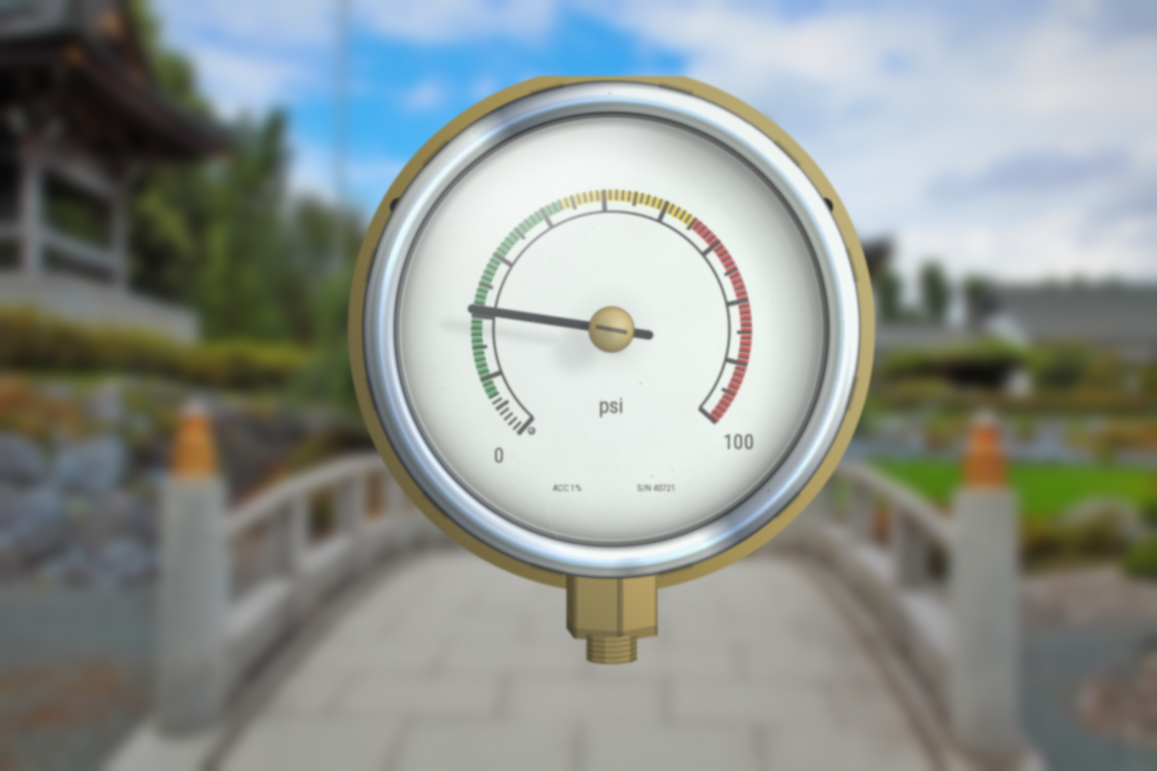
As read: **21** psi
